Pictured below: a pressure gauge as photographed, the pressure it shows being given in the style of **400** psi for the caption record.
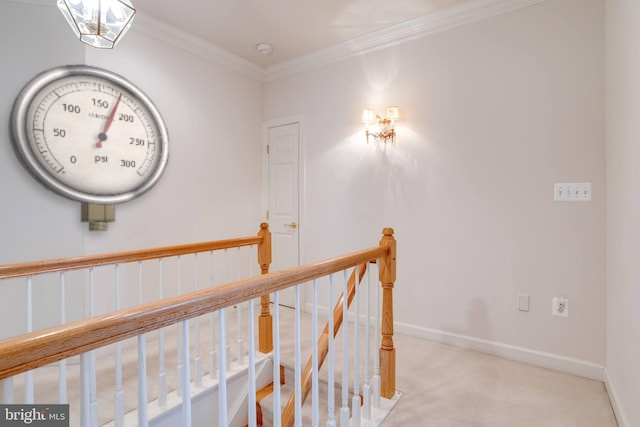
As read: **175** psi
